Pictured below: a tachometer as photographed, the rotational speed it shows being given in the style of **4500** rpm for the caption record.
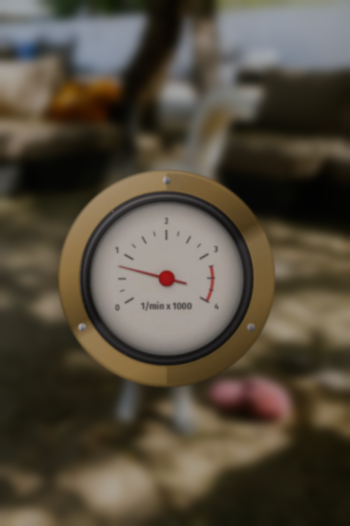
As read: **750** rpm
